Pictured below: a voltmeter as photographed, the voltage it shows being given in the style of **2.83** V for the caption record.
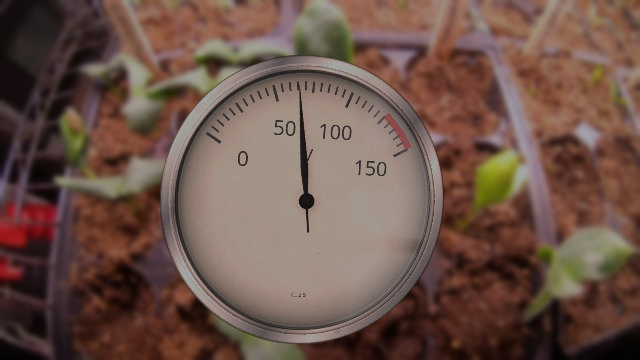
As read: **65** V
